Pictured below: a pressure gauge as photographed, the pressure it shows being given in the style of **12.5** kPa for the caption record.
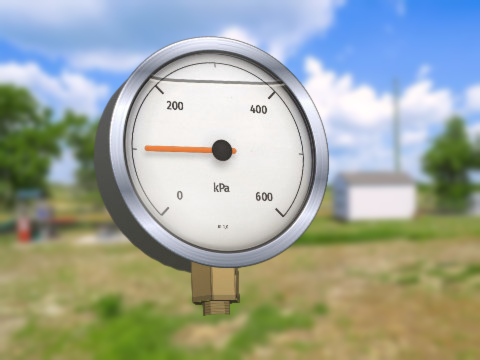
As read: **100** kPa
